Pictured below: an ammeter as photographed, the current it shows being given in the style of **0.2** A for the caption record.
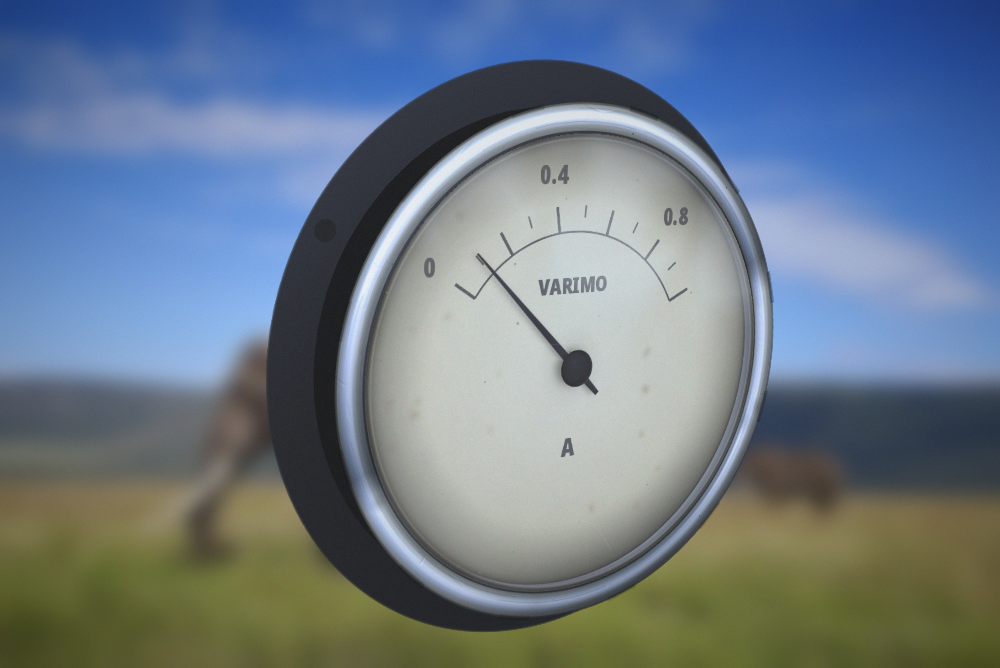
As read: **0.1** A
